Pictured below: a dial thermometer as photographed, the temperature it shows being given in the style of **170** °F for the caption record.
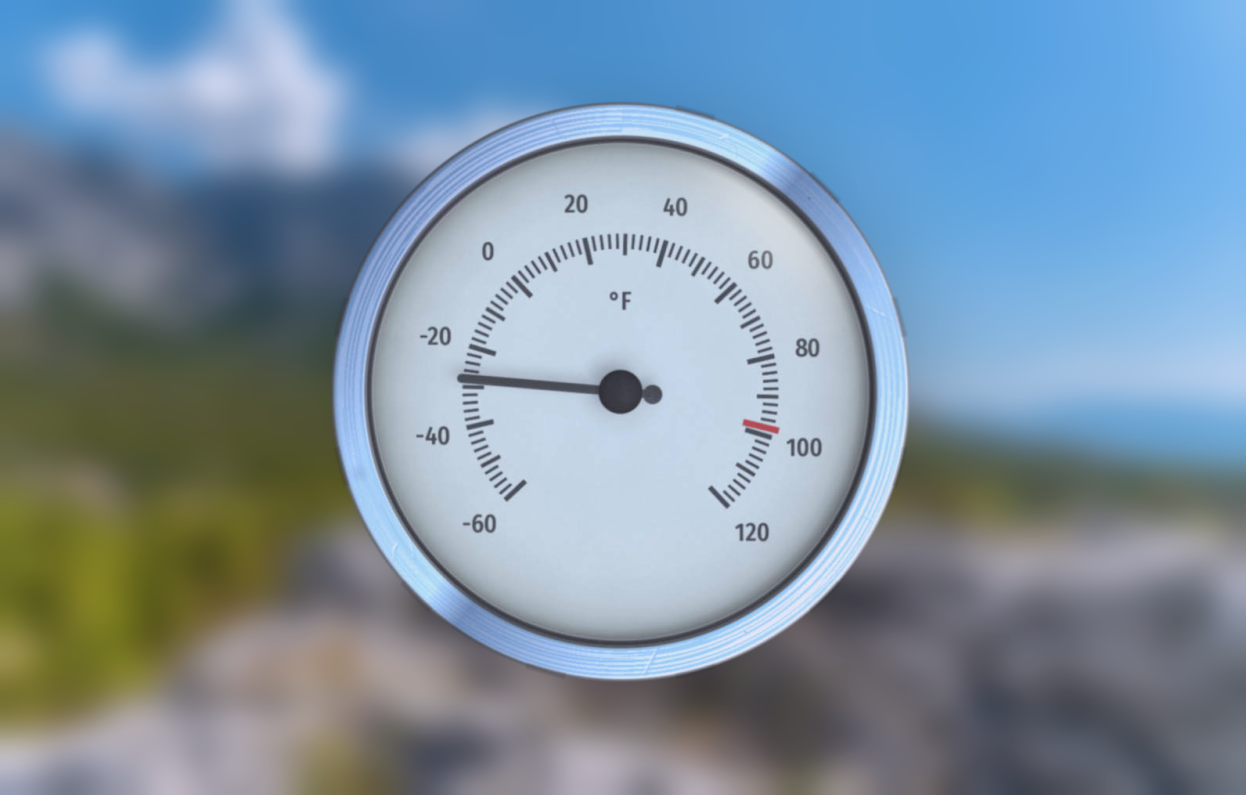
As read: **-28** °F
